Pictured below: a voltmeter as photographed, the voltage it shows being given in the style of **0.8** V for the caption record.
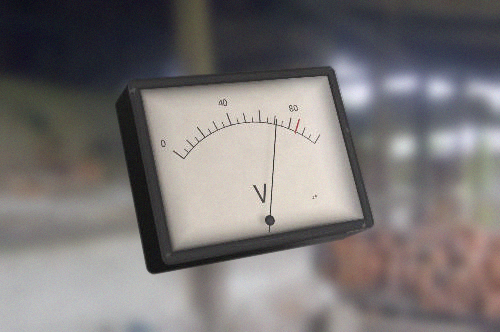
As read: **70** V
